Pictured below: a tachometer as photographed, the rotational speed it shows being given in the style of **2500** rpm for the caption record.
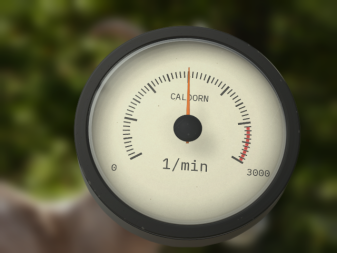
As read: **1500** rpm
